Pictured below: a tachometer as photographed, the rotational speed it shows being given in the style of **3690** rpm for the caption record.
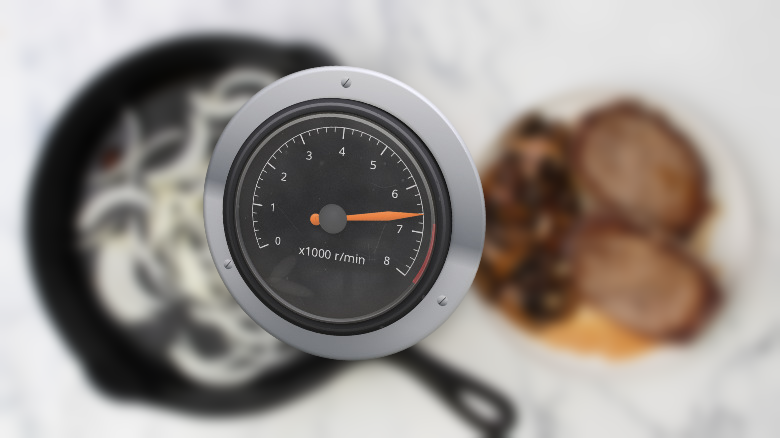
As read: **6600** rpm
